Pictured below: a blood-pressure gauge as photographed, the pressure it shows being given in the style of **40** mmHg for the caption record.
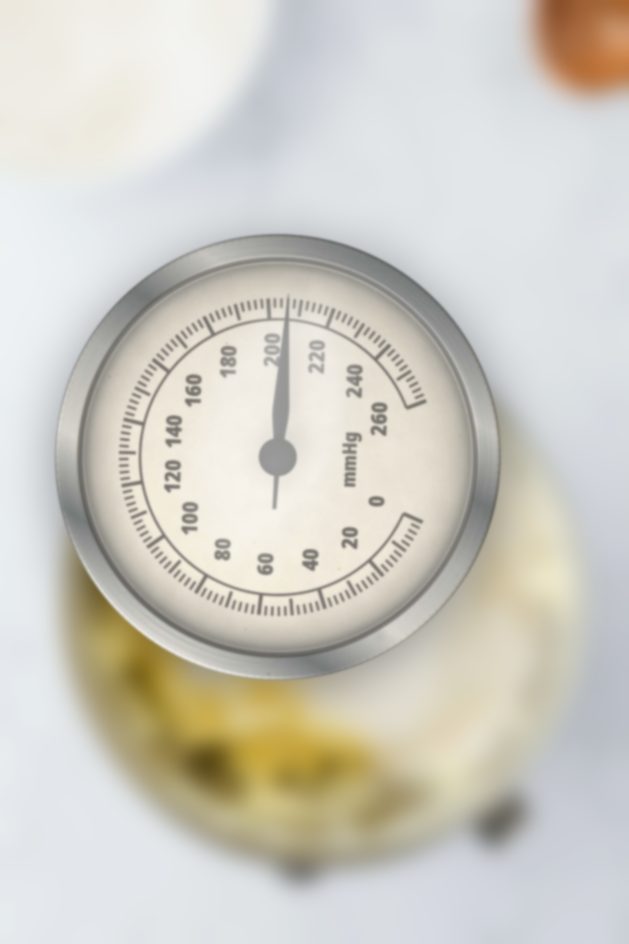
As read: **206** mmHg
